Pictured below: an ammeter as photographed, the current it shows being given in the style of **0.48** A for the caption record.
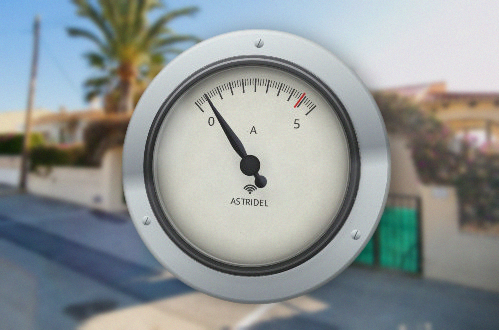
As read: **0.5** A
